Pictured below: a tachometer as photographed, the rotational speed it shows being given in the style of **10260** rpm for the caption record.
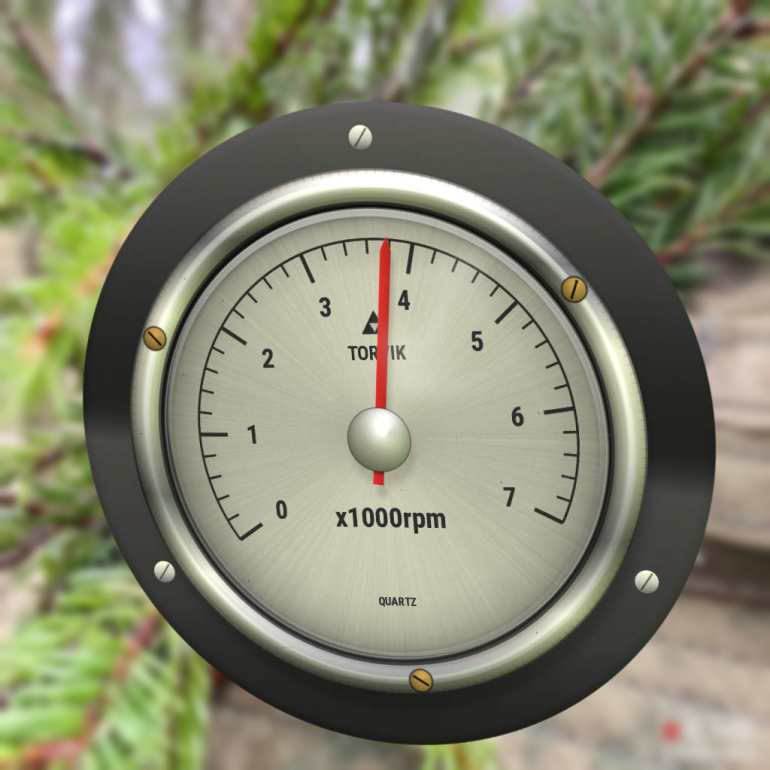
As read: **3800** rpm
